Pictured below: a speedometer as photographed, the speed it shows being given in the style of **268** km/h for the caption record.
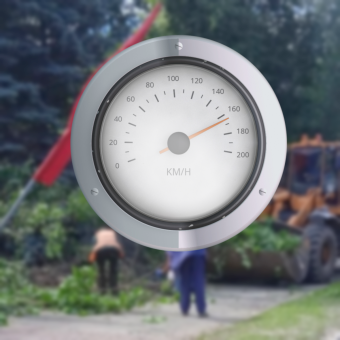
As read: **165** km/h
